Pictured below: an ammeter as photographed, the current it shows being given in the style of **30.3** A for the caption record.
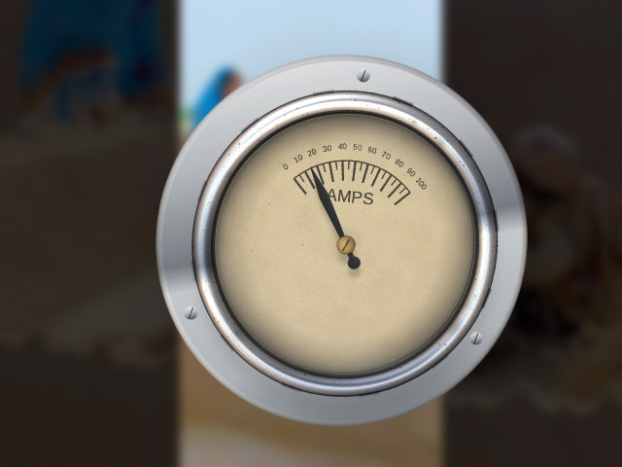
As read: **15** A
